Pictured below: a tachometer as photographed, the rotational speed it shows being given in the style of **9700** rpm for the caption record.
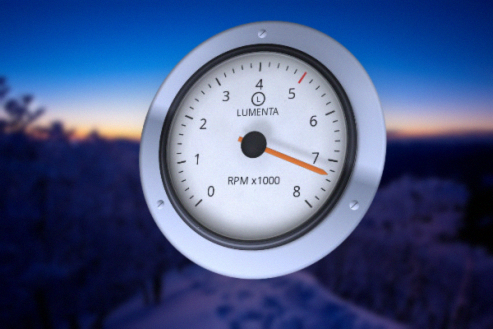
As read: **7300** rpm
